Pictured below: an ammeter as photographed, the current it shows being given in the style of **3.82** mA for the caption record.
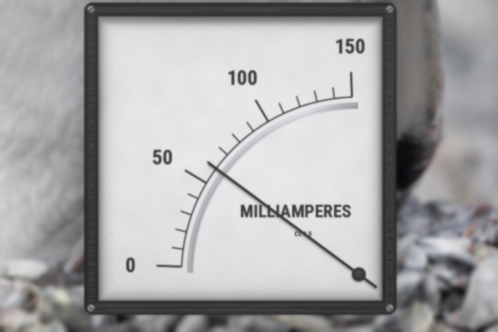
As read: **60** mA
